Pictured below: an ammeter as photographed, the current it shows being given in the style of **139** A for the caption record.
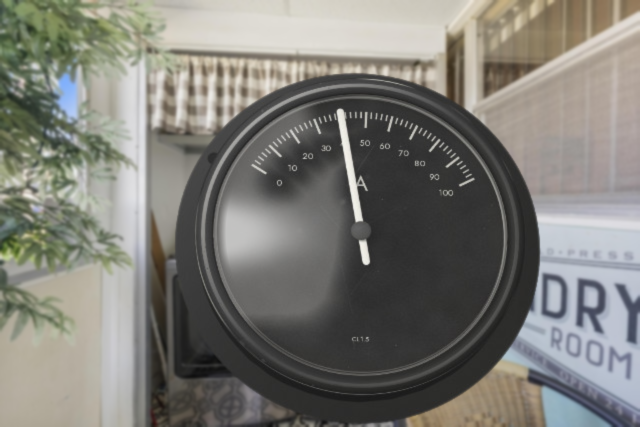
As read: **40** A
